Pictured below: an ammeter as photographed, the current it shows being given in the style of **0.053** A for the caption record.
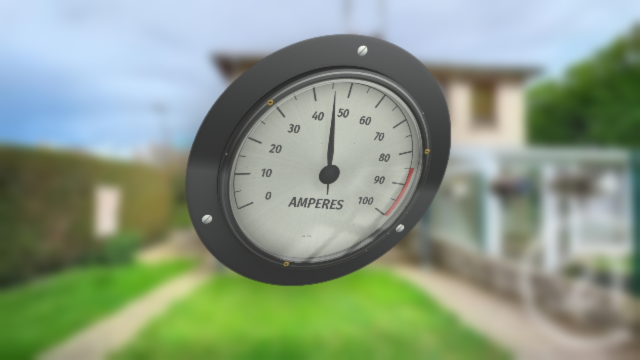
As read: **45** A
